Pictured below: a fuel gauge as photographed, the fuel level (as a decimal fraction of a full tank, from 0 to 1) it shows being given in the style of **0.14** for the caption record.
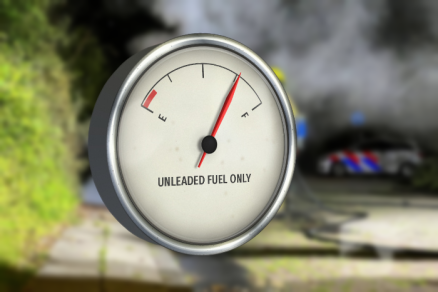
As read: **0.75**
